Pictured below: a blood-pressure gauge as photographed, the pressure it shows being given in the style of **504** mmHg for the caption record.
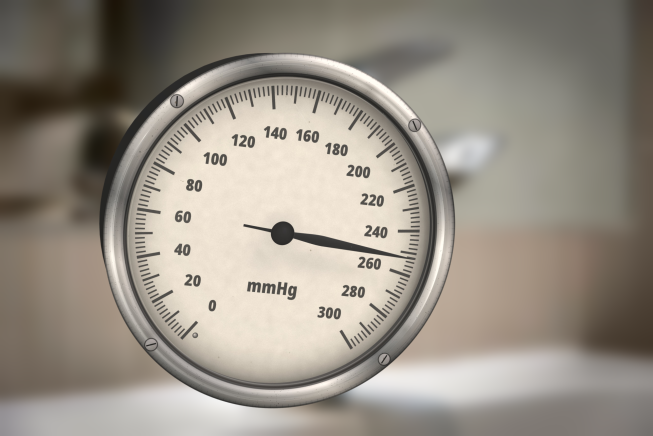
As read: **252** mmHg
